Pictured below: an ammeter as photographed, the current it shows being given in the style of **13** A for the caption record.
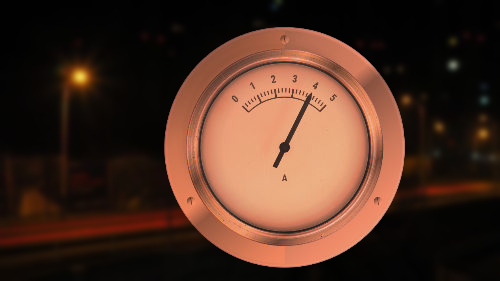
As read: **4** A
